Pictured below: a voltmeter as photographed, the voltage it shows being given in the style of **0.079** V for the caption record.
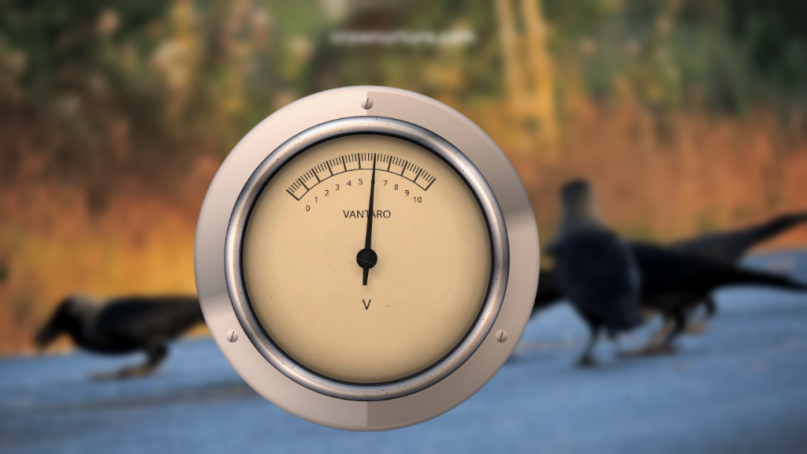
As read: **6** V
